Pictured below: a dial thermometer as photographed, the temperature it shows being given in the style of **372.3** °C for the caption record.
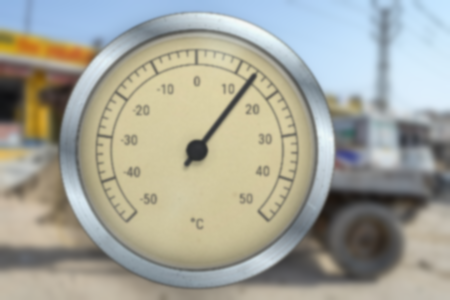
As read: **14** °C
